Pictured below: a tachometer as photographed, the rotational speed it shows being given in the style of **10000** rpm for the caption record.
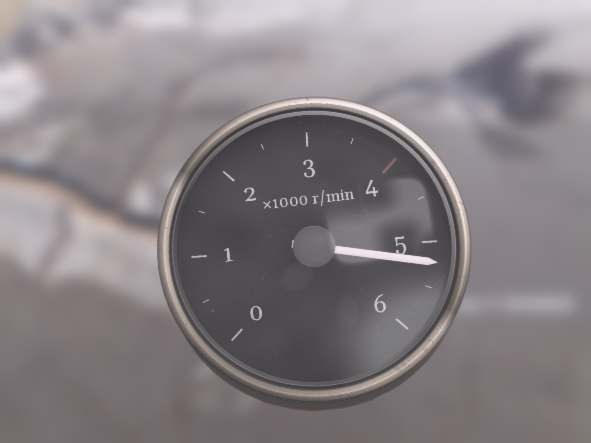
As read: **5250** rpm
